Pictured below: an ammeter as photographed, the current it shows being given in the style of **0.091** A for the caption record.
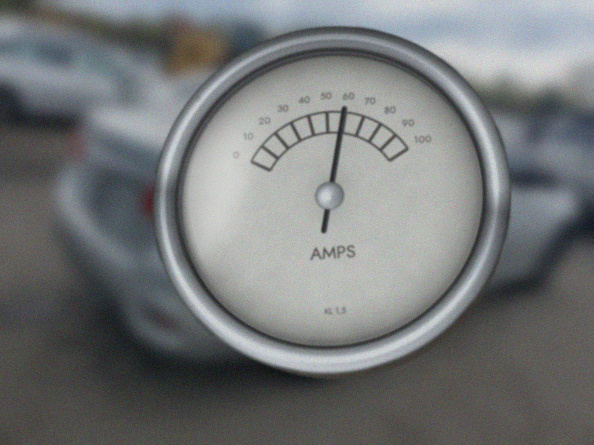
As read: **60** A
